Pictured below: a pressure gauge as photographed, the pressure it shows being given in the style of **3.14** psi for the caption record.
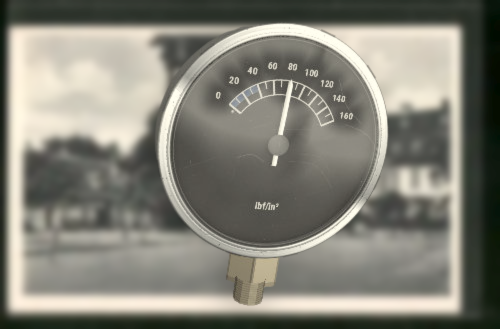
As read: **80** psi
